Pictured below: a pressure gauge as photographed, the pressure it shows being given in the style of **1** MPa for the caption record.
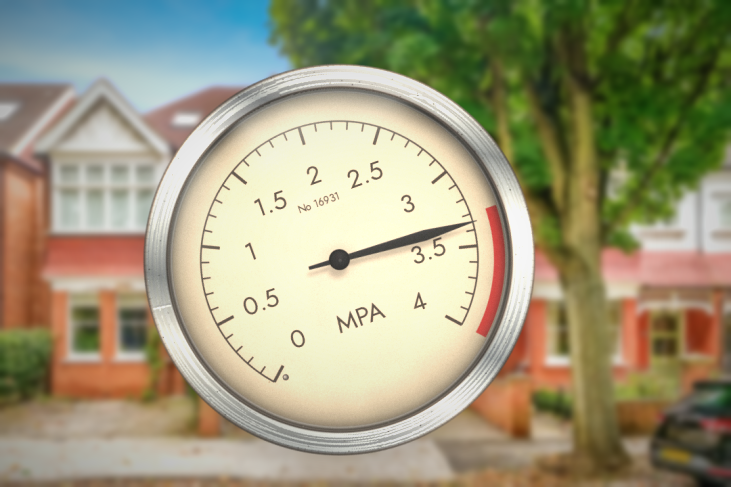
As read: **3.35** MPa
